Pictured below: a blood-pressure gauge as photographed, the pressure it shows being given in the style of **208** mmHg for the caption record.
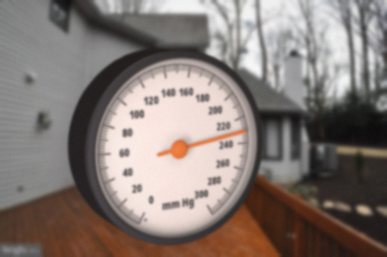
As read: **230** mmHg
